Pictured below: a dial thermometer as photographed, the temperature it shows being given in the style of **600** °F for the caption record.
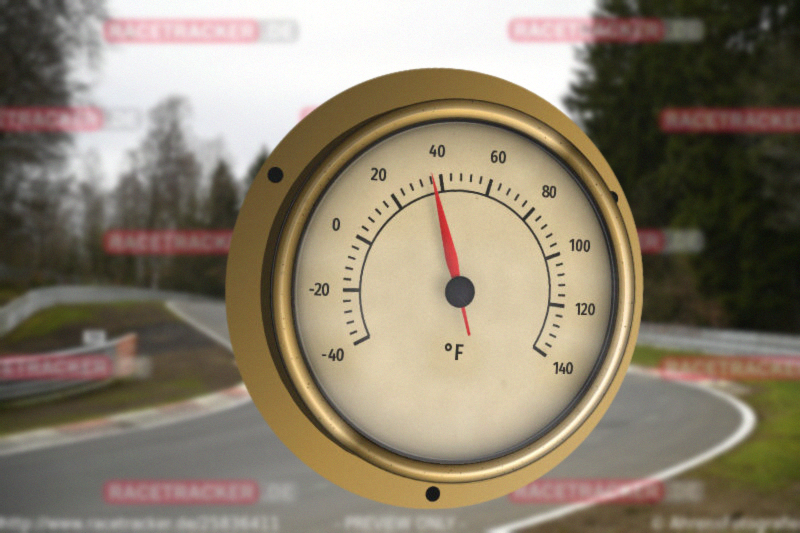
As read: **36** °F
